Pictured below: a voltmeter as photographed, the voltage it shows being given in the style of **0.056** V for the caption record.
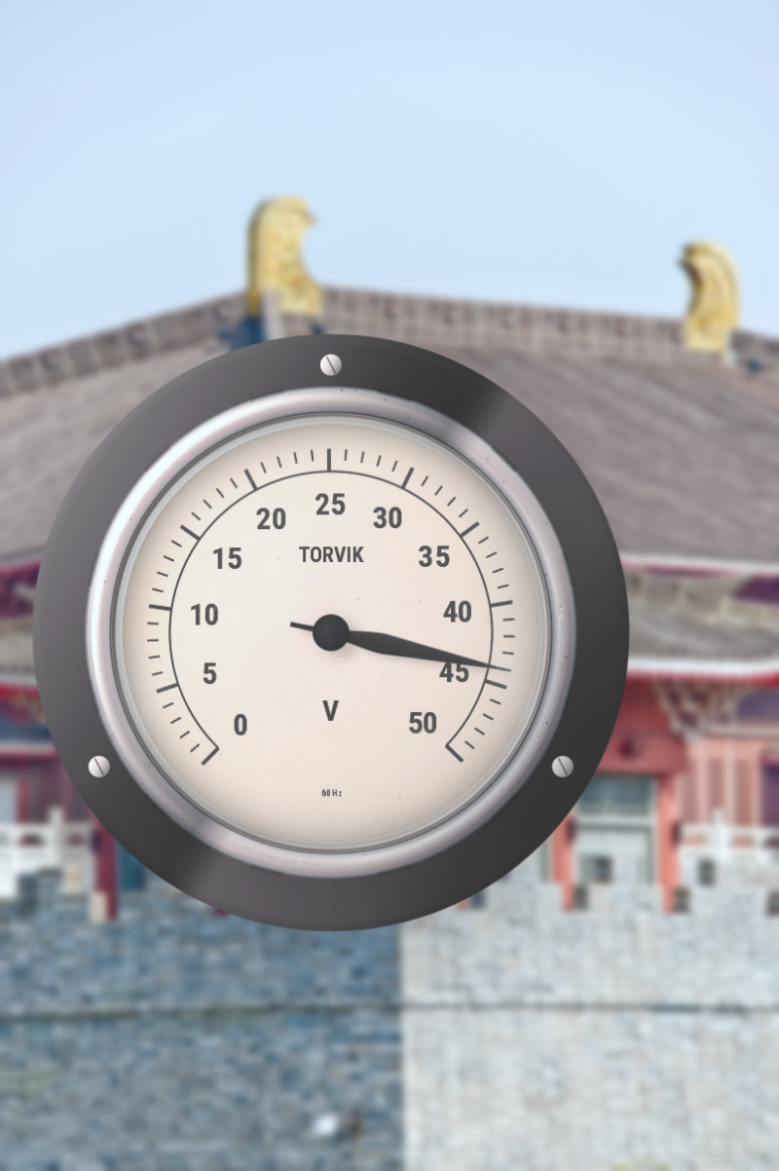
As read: **44** V
